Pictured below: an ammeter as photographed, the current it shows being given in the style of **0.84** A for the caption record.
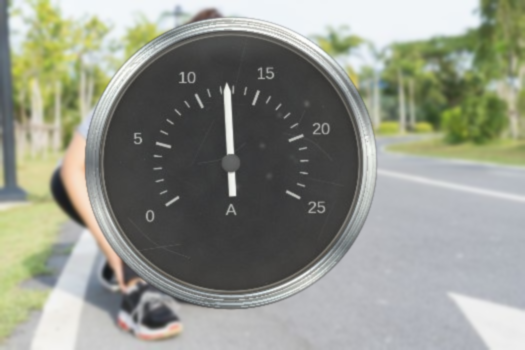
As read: **12.5** A
